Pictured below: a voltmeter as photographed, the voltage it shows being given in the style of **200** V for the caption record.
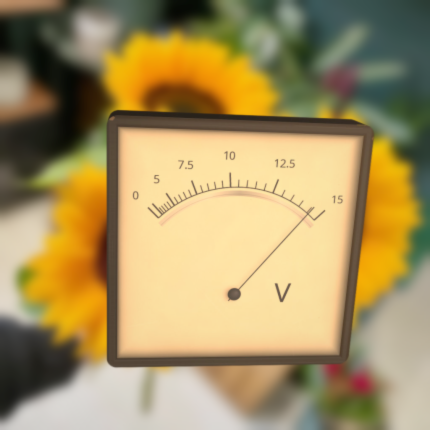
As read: **14.5** V
